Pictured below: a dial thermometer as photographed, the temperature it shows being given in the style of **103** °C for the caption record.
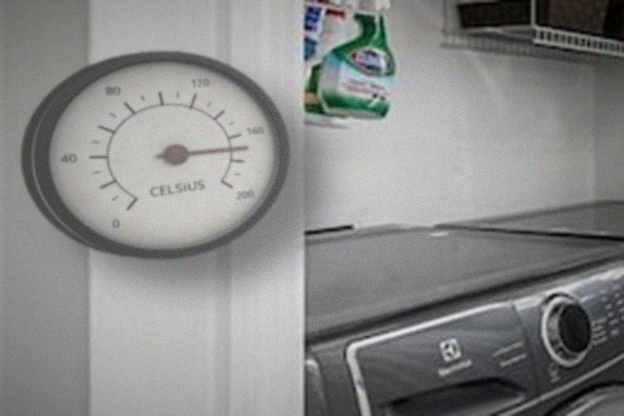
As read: **170** °C
